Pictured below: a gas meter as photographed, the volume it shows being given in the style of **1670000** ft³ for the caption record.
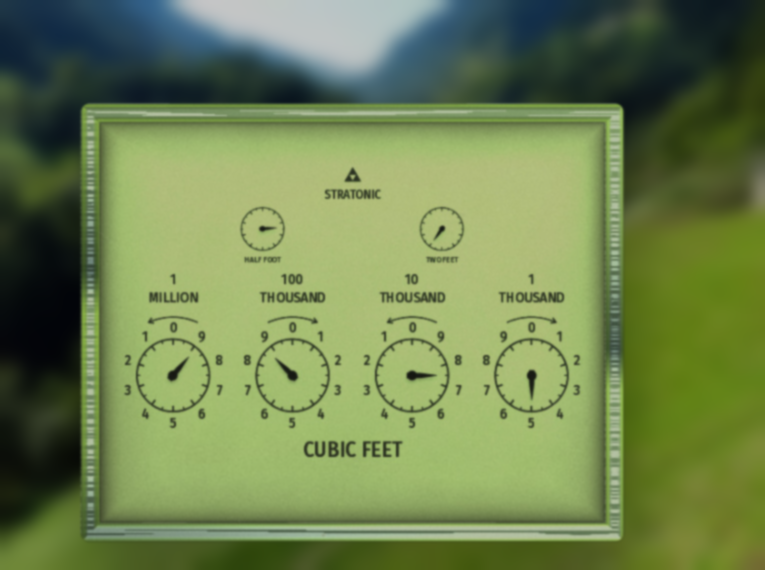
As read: **887500** ft³
